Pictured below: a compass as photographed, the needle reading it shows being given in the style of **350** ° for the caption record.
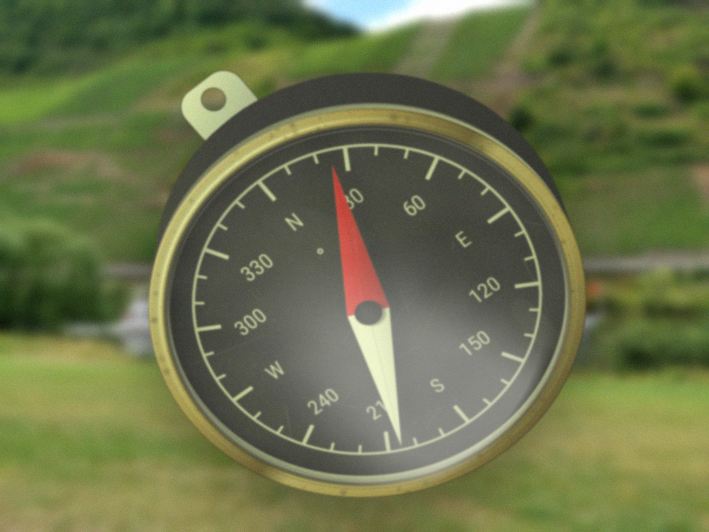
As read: **25** °
